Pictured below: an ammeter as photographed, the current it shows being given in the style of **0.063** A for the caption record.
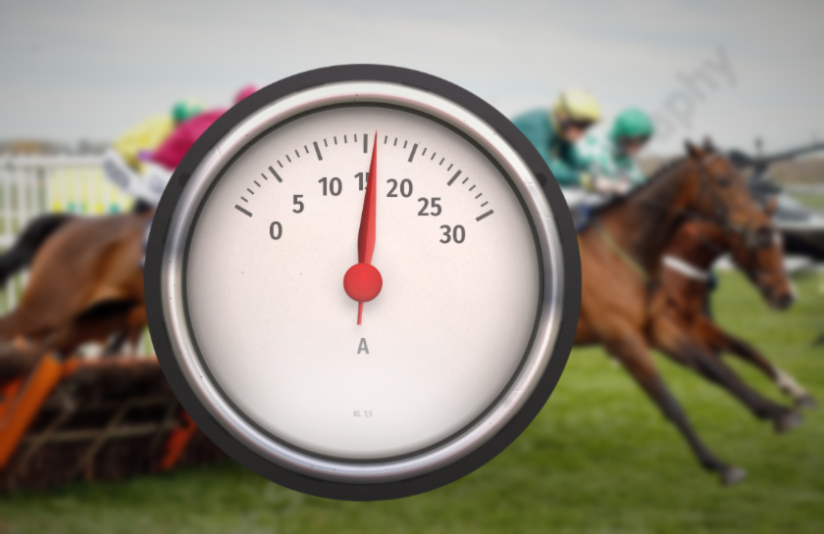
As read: **16** A
